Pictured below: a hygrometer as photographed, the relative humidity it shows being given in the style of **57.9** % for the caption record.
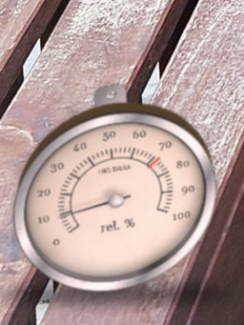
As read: **10** %
